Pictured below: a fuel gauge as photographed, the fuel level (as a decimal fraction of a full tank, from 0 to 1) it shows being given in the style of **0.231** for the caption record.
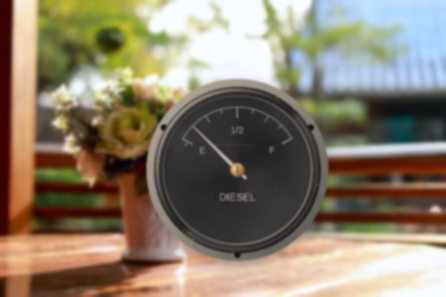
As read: **0.125**
